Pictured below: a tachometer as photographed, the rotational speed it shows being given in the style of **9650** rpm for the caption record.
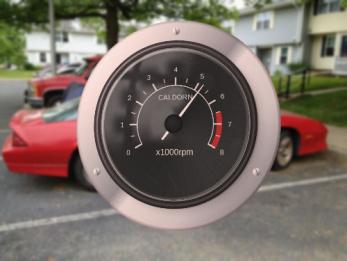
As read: **5250** rpm
